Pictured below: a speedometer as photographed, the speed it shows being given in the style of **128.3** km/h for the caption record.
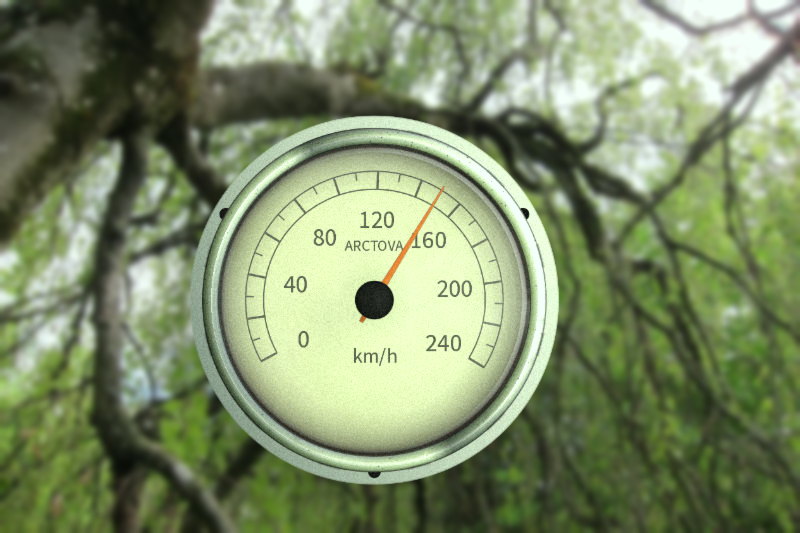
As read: **150** km/h
